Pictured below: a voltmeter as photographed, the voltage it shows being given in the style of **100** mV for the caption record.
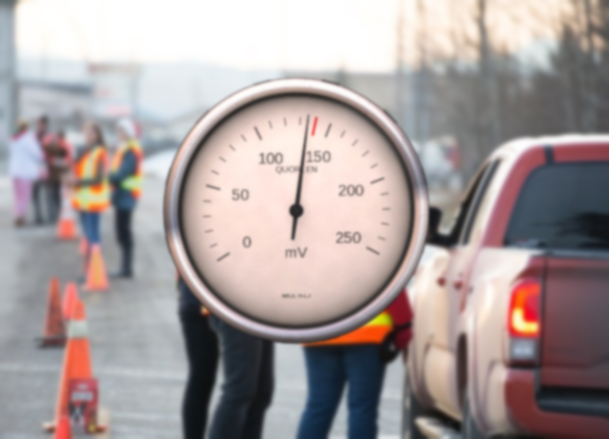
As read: **135** mV
